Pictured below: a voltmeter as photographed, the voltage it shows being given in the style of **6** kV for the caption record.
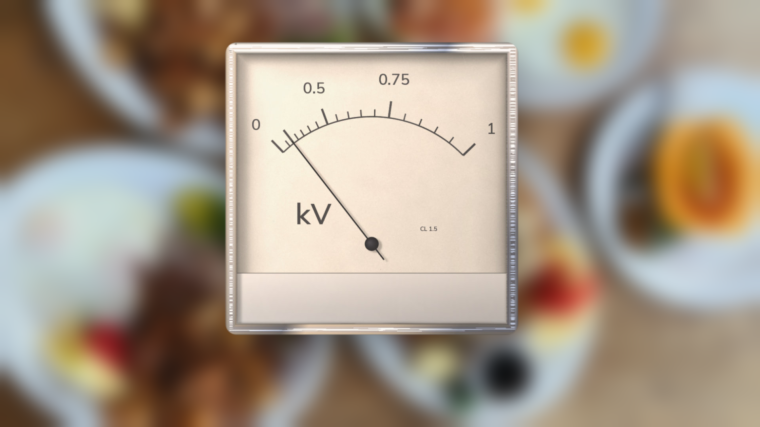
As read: **0.25** kV
